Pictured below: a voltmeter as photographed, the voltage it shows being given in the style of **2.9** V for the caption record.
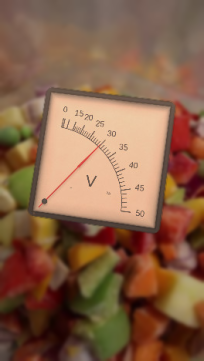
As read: **30** V
